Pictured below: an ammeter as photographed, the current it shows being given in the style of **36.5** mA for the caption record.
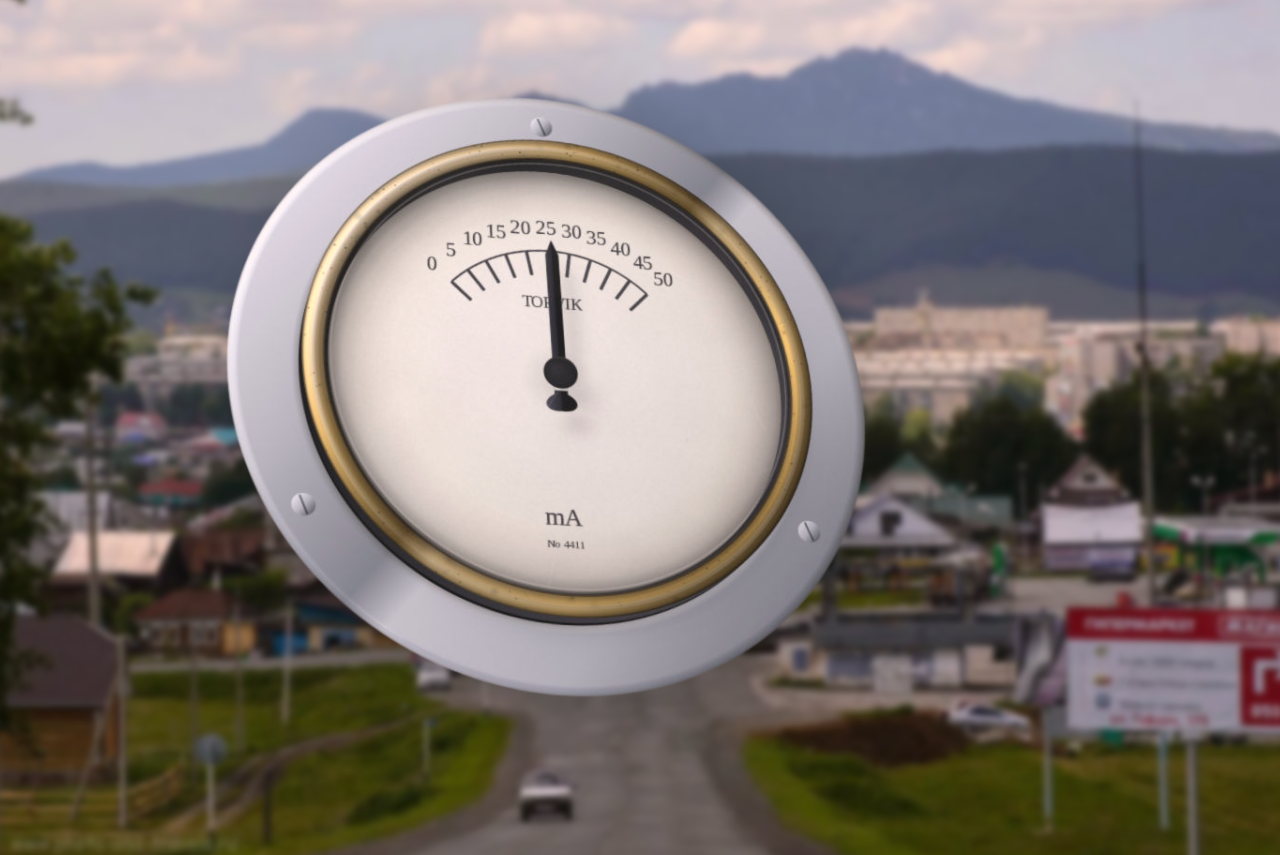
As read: **25** mA
